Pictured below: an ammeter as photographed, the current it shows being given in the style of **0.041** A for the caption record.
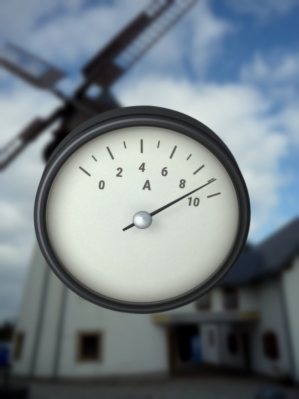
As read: **9** A
